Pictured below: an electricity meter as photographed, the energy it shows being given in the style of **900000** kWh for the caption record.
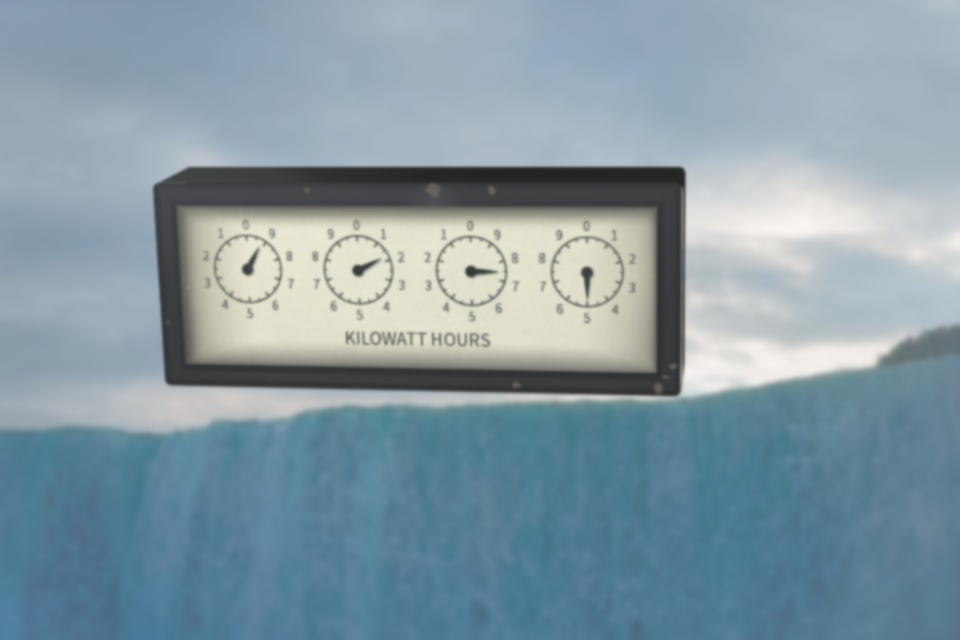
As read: **9175** kWh
